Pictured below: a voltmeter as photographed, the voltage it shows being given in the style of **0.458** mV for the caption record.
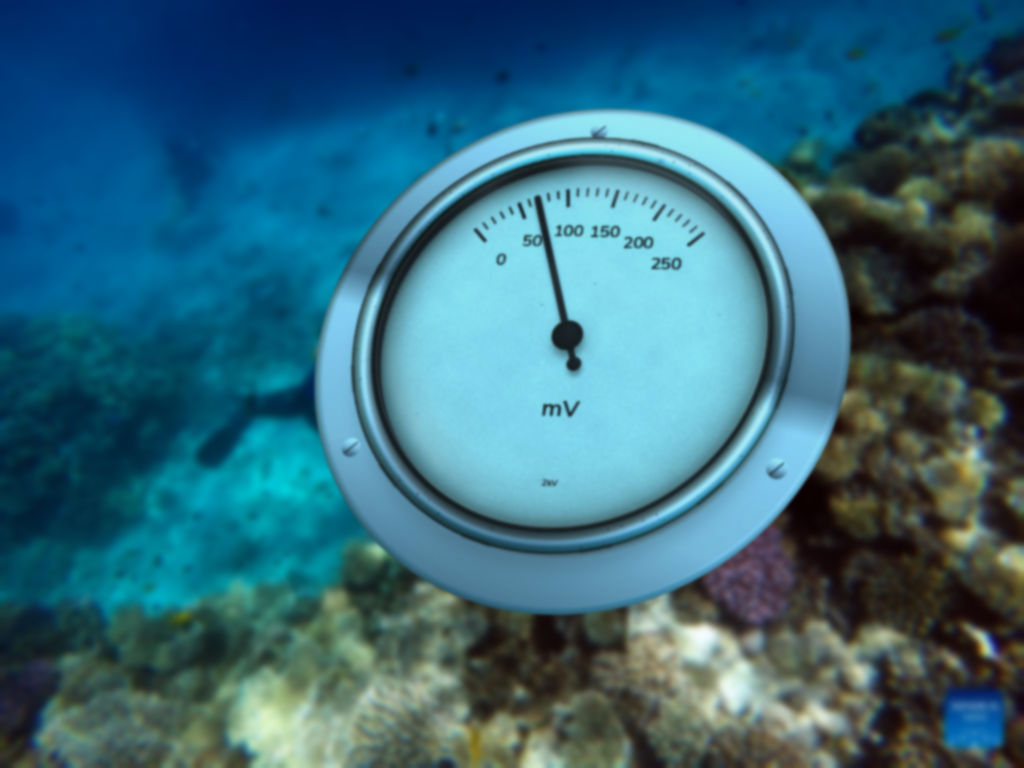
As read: **70** mV
